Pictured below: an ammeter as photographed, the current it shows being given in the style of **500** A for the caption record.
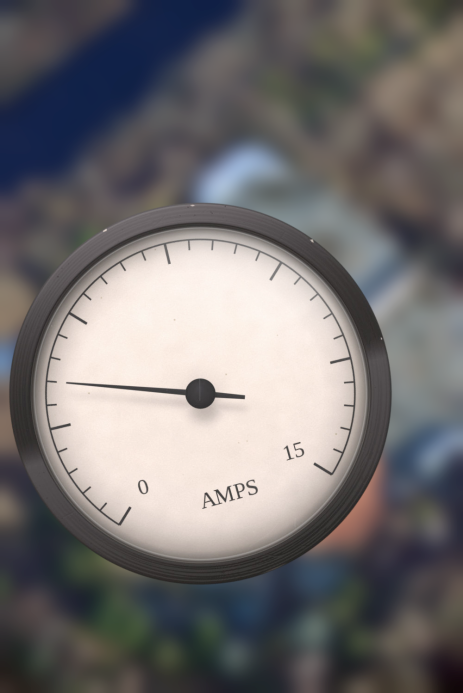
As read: **3.5** A
